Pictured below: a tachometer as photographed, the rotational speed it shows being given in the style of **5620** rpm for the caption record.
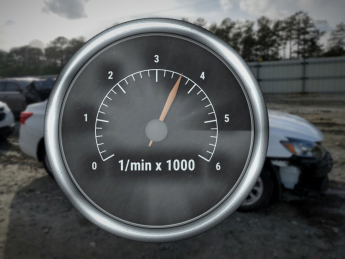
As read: **3600** rpm
